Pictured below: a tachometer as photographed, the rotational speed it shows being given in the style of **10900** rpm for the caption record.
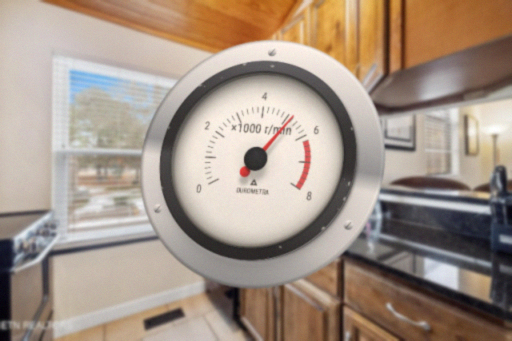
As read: **5200** rpm
